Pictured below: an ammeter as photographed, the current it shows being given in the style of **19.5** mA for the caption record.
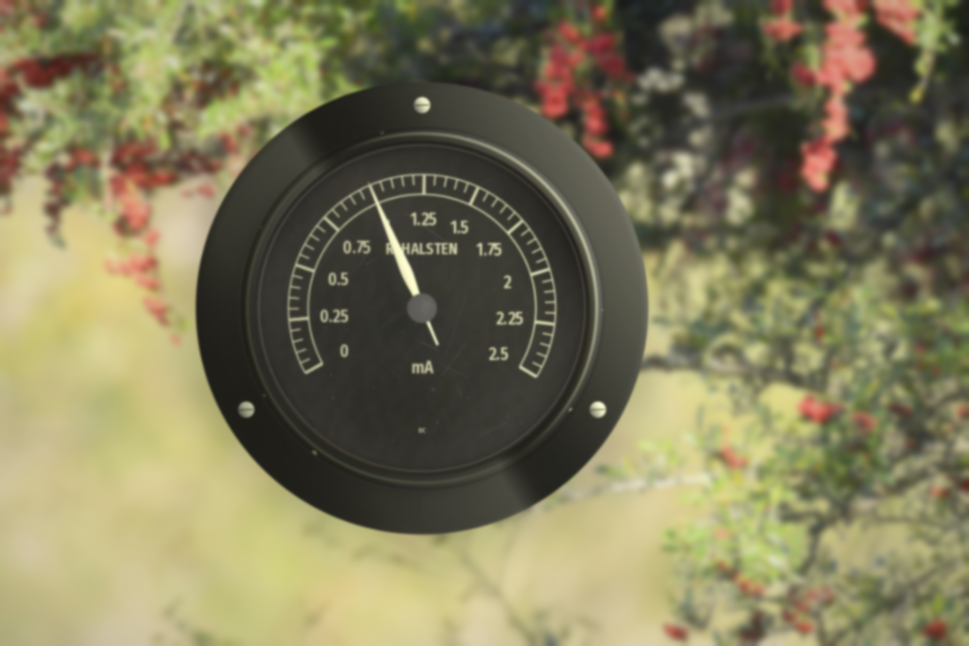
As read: **1** mA
